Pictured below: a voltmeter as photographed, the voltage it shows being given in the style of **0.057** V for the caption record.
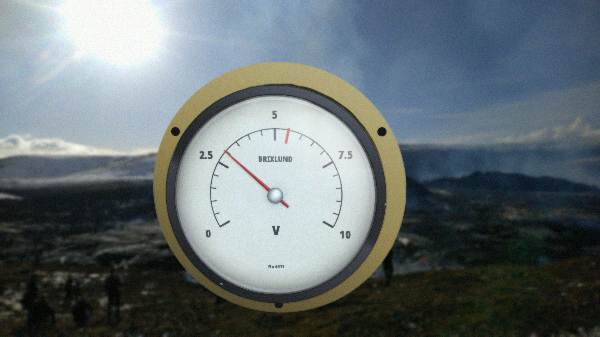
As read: **3** V
